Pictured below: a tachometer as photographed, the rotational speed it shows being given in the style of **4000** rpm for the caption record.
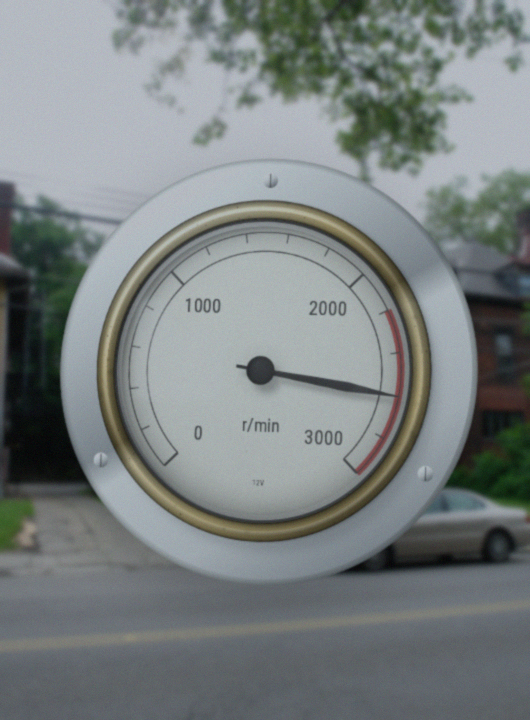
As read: **2600** rpm
